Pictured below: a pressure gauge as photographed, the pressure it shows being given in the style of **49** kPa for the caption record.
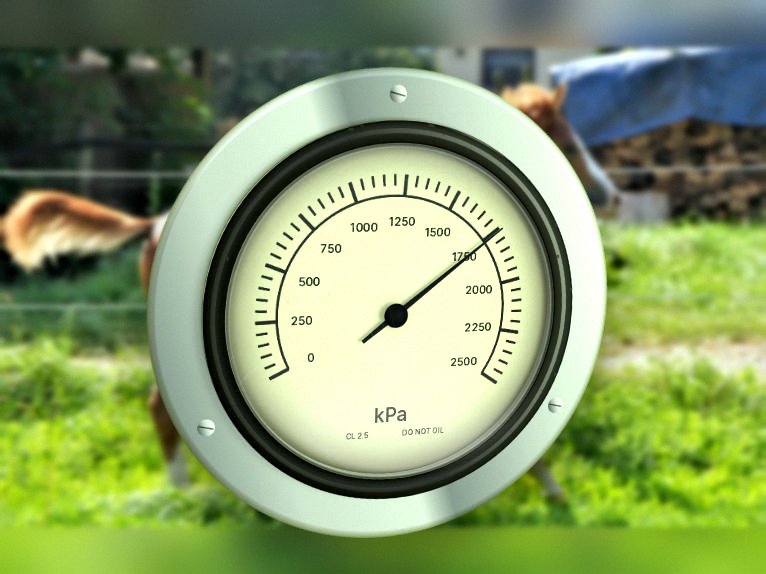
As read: **1750** kPa
